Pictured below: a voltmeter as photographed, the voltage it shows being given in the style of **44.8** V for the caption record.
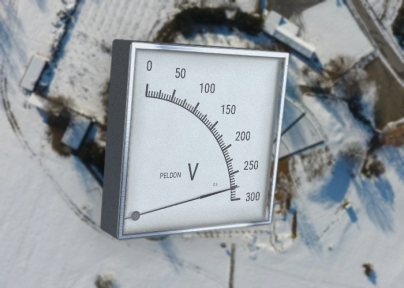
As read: **275** V
